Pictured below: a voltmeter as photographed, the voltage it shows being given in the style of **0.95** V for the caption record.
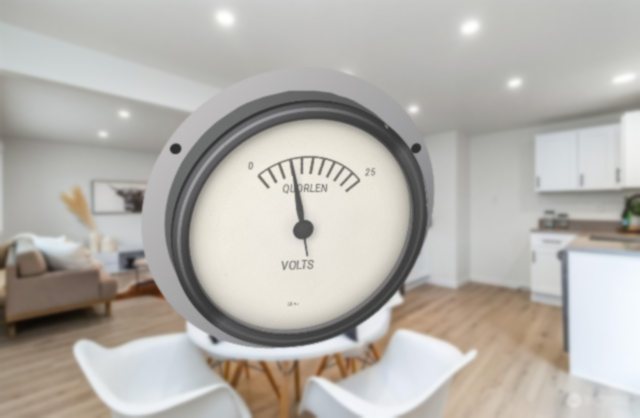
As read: **7.5** V
